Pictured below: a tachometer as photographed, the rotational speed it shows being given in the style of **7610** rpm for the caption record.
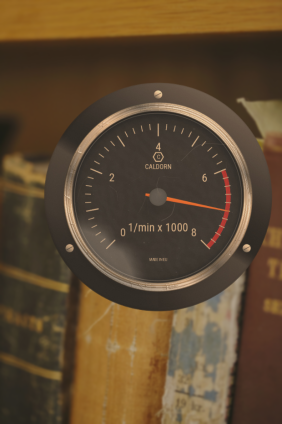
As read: **7000** rpm
